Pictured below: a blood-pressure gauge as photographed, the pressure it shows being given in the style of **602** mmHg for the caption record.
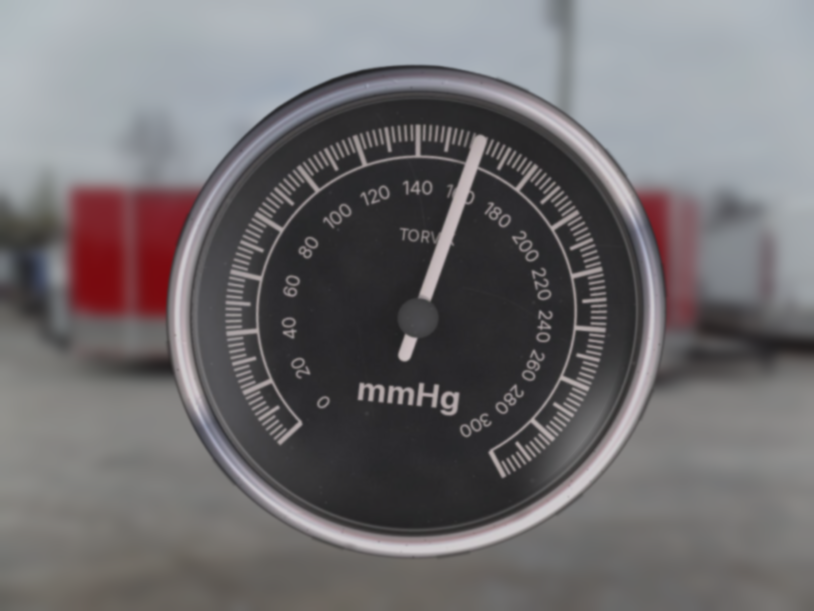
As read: **160** mmHg
